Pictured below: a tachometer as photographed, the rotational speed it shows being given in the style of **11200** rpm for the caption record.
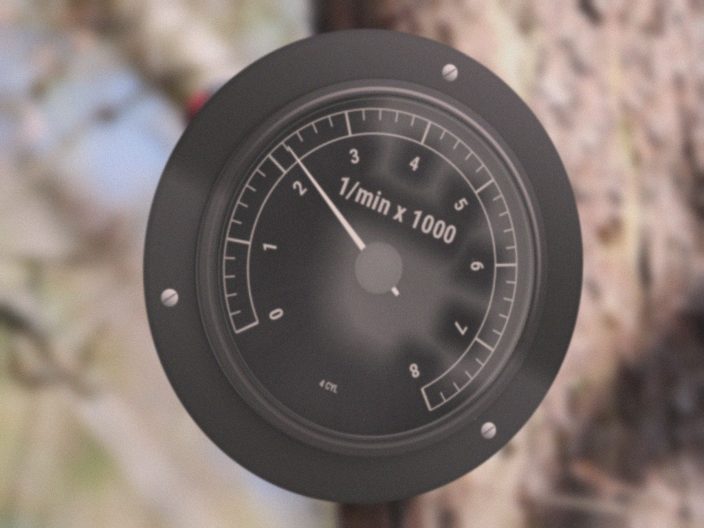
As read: **2200** rpm
